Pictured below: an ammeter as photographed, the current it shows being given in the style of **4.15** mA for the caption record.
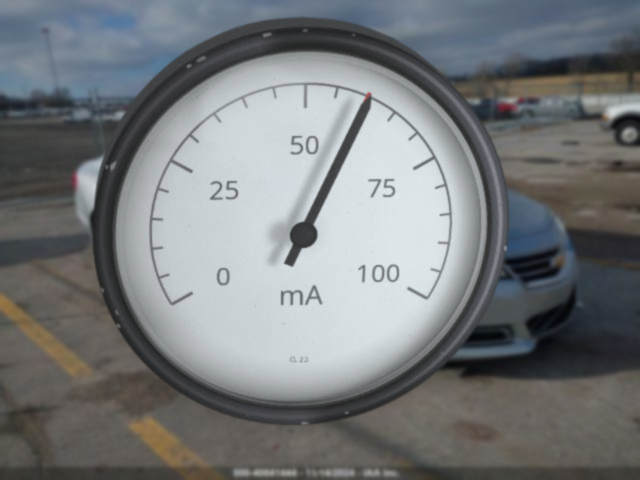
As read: **60** mA
